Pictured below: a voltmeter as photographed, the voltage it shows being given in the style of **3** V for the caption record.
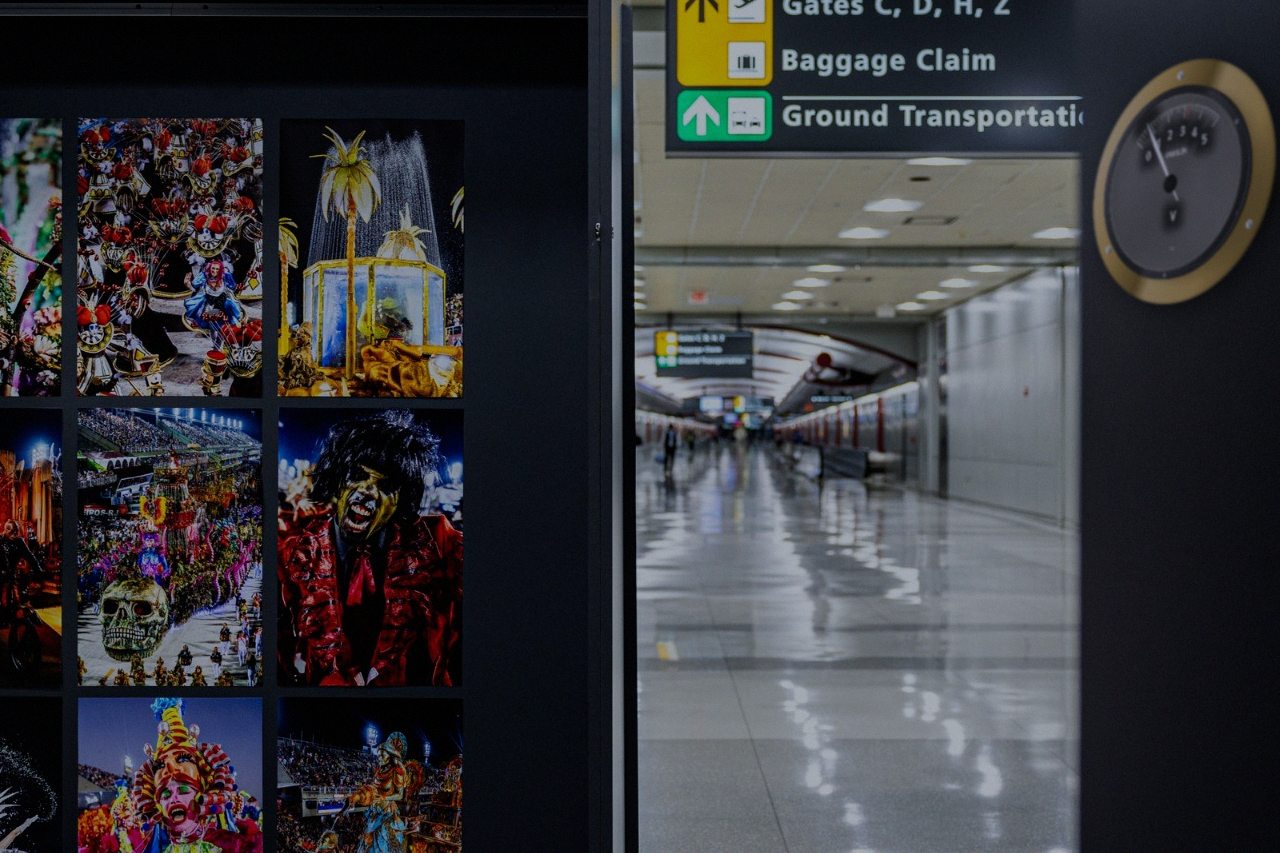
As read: **1** V
